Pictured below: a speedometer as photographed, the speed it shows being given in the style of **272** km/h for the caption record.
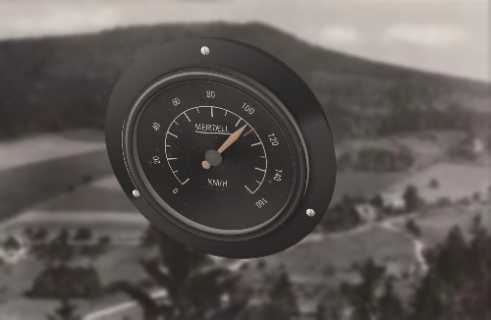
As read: **105** km/h
